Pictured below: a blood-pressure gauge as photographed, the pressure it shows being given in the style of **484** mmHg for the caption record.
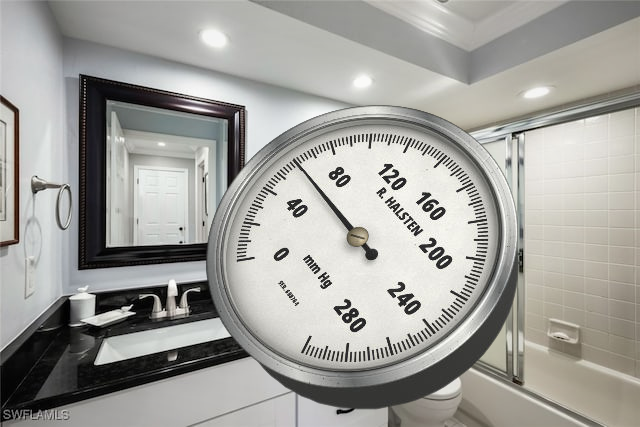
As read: **60** mmHg
